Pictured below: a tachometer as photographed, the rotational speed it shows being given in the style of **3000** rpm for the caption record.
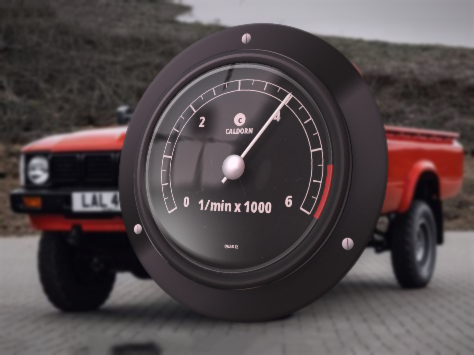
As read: **4000** rpm
